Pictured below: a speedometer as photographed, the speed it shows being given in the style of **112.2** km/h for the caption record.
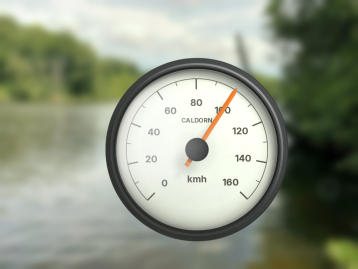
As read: **100** km/h
